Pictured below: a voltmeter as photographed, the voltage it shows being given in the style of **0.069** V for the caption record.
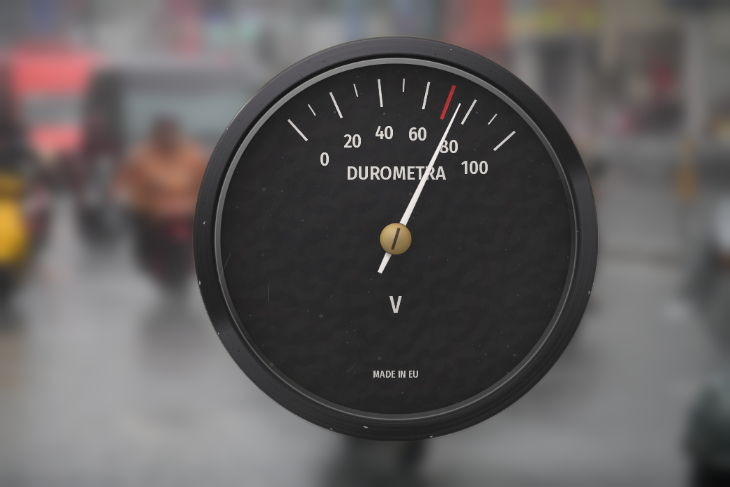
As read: **75** V
